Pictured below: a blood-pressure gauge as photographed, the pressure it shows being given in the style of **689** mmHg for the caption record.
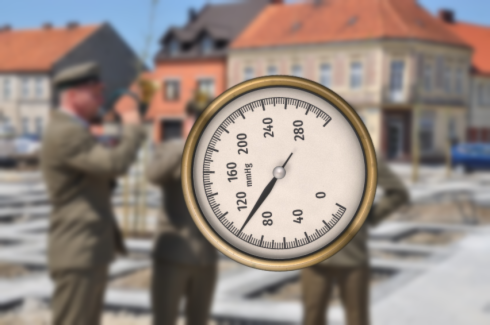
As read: **100** mmHg
